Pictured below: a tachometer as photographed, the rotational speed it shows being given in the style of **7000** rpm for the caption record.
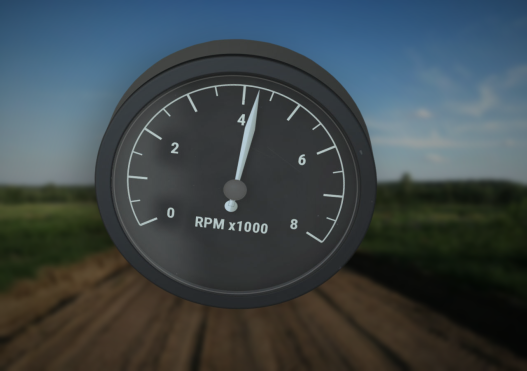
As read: **4250** rpm
